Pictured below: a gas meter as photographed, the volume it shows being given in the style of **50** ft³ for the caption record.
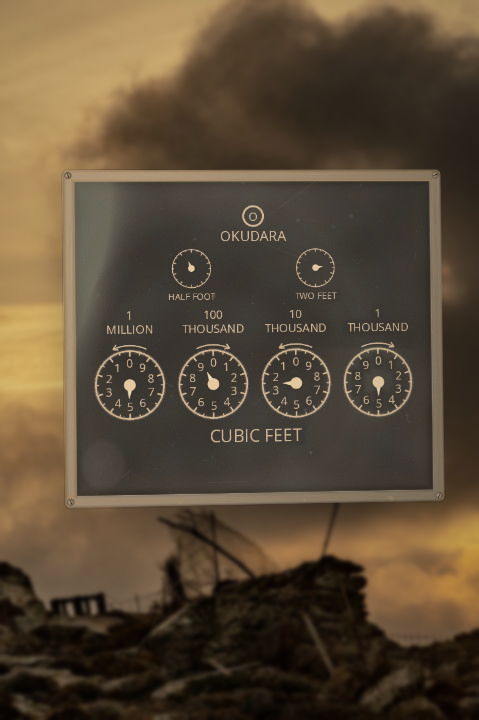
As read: **492500** ft³
